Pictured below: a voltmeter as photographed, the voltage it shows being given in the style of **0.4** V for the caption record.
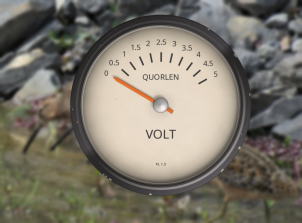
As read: **0** V
